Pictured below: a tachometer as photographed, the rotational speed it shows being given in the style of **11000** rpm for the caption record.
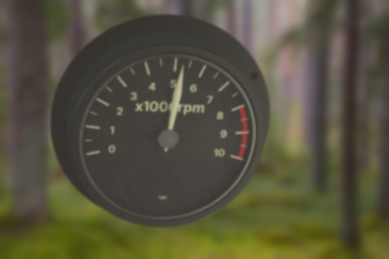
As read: **5250** rpm
